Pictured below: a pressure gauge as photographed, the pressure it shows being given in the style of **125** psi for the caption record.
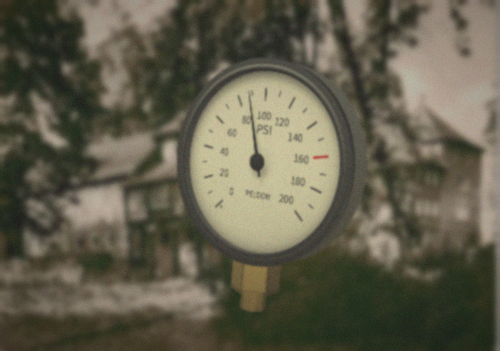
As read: **90** psi
